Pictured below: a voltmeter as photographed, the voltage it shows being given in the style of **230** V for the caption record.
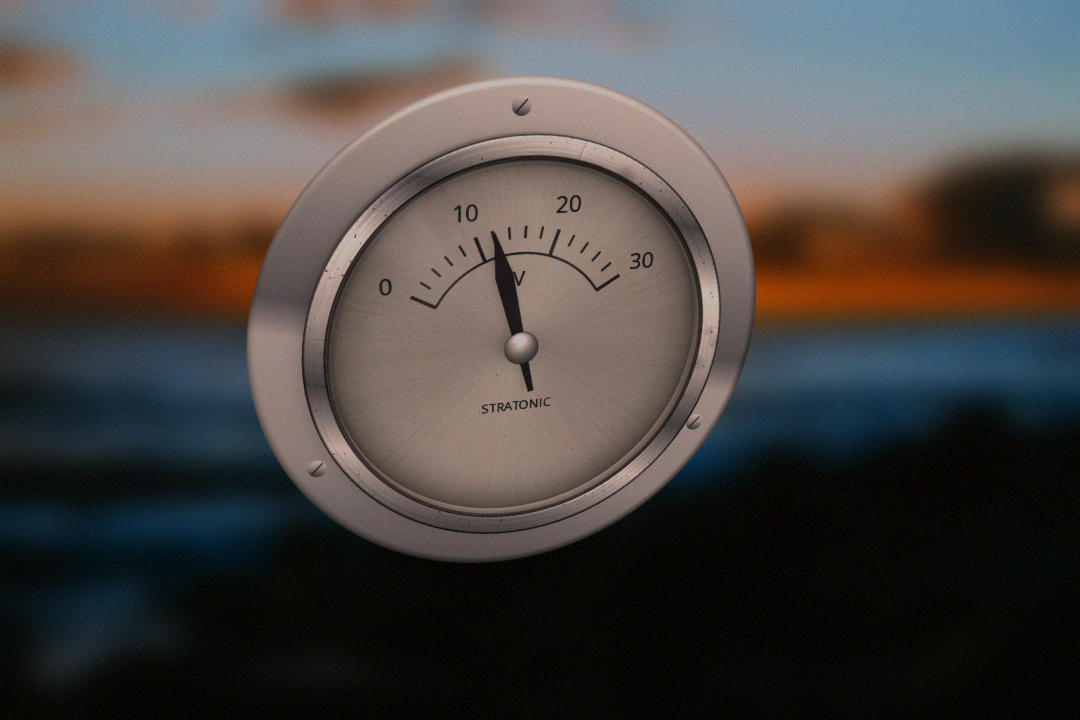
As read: **12** V
